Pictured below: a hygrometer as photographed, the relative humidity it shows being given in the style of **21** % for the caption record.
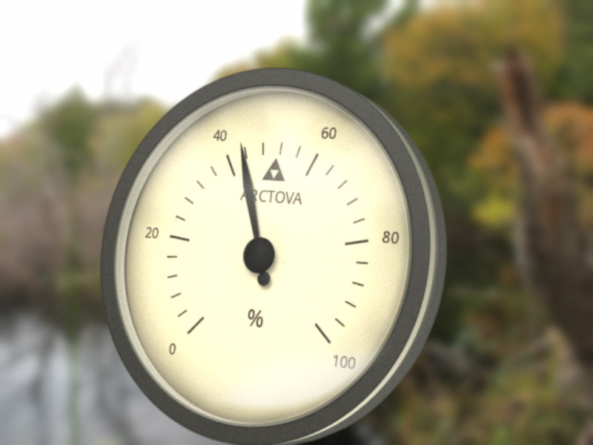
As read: **44** %
